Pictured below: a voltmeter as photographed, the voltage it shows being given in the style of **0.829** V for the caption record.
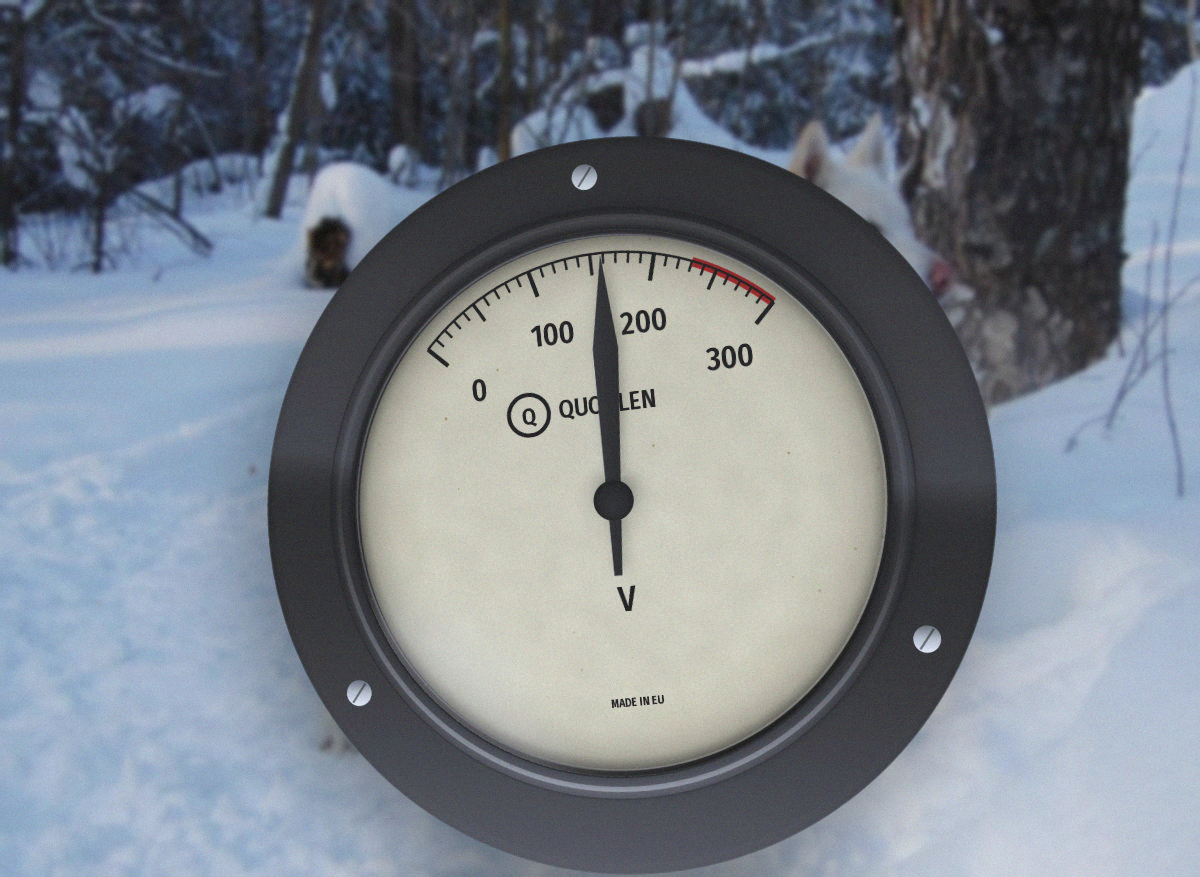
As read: **160** V
